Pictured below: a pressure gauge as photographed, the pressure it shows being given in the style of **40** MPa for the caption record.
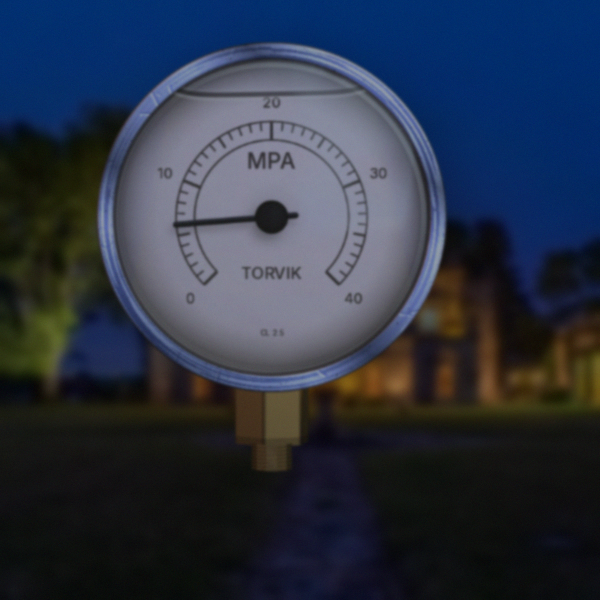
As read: **6** MPa
